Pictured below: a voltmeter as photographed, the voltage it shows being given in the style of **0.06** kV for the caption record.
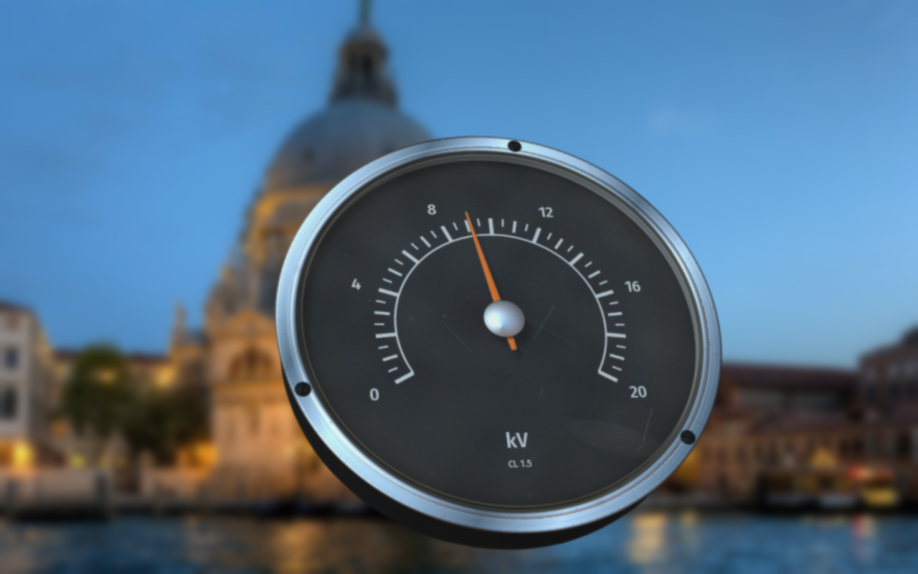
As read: **9** kV
